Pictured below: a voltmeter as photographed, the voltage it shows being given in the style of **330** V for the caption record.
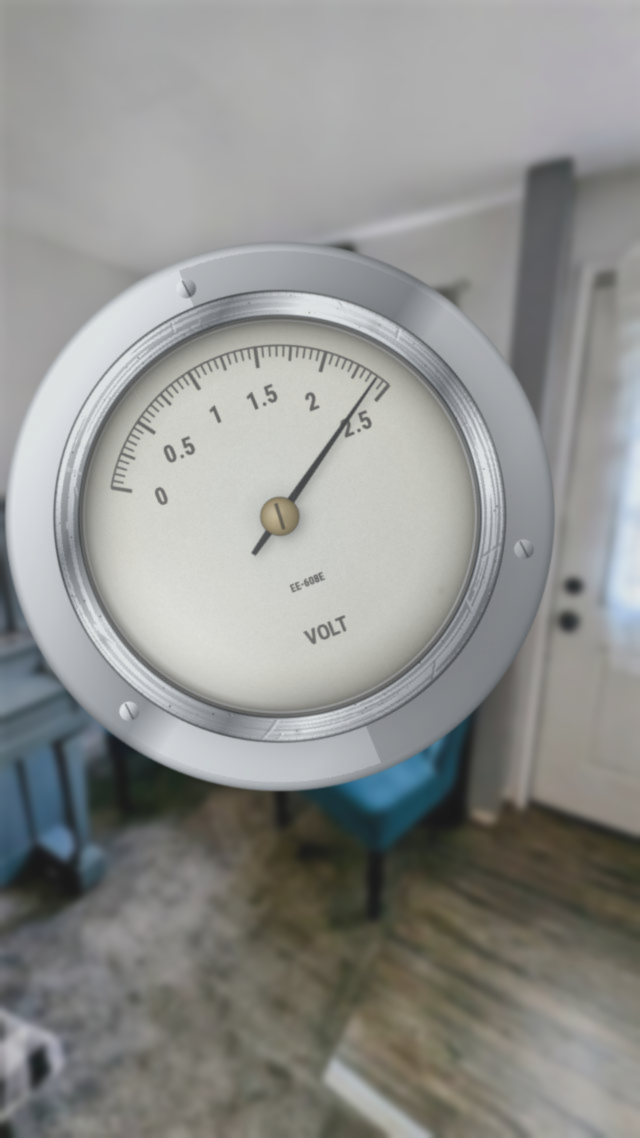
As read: **2.4** V
